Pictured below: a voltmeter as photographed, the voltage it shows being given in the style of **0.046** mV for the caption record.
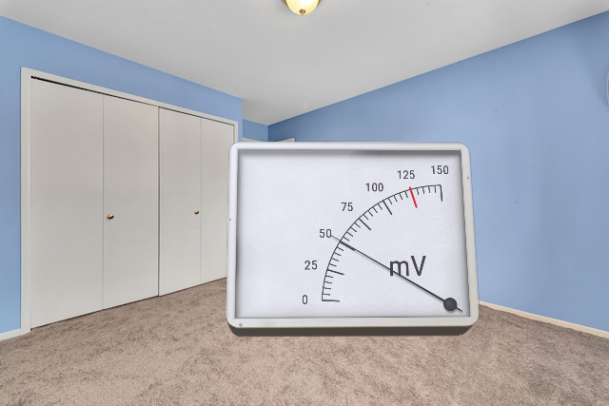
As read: **50** mV
